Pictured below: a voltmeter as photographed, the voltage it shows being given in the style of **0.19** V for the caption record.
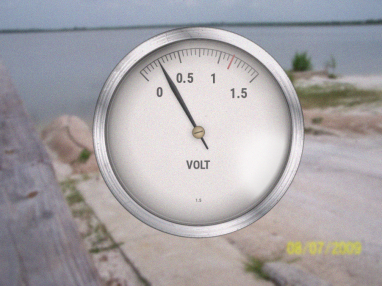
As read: **0.25** V
